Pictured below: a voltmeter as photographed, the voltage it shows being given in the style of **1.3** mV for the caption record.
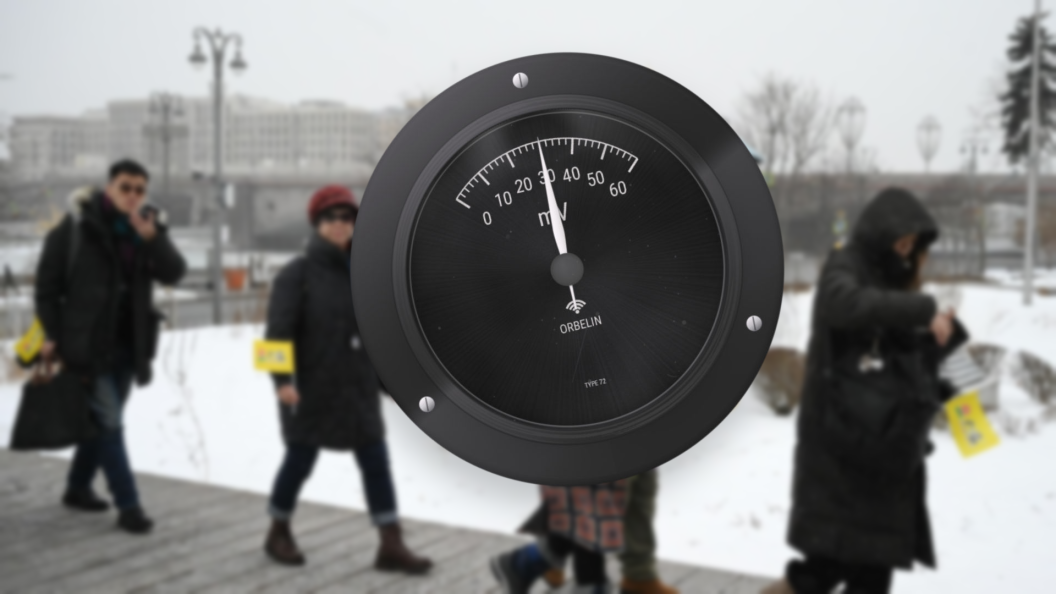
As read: **30** mV
